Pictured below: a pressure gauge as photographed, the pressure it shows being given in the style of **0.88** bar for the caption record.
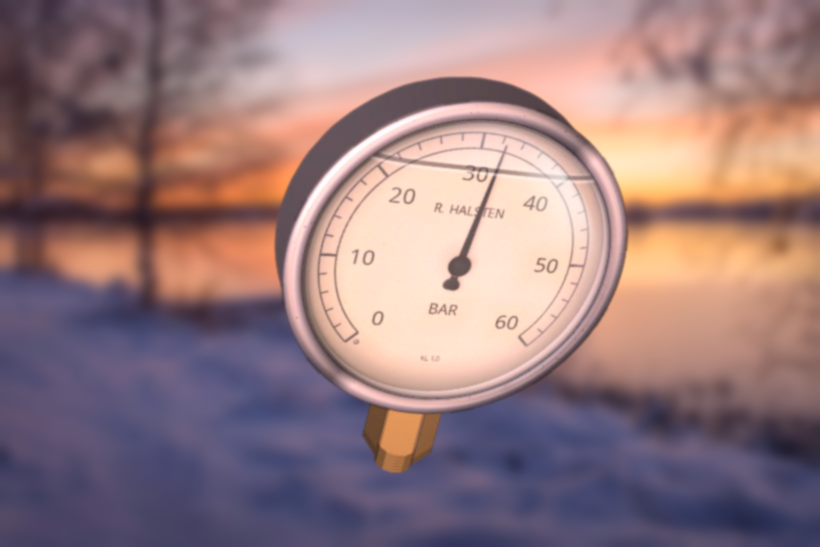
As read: **32** bar
